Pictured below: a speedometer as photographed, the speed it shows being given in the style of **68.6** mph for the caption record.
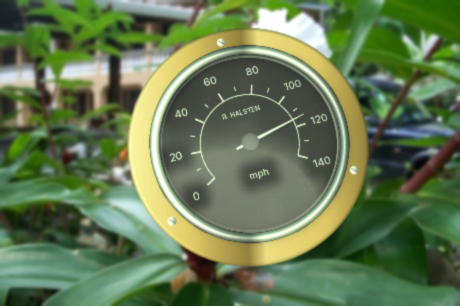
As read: **115** mph
